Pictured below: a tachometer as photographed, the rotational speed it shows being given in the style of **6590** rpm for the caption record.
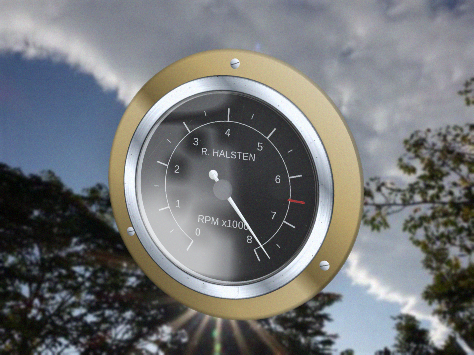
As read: **7750** rpm
